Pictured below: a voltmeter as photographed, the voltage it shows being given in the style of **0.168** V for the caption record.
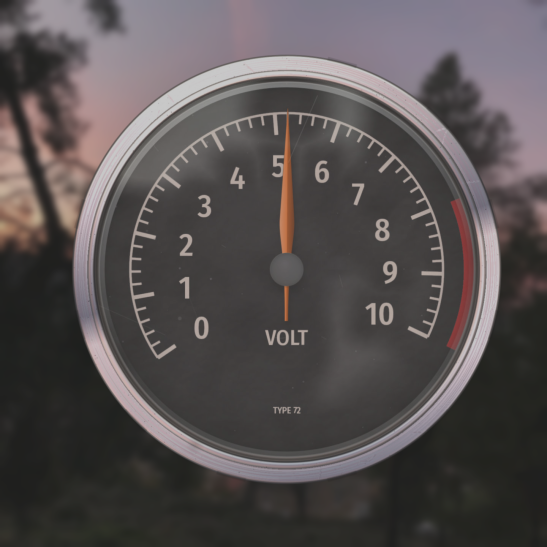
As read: **5.2** V
